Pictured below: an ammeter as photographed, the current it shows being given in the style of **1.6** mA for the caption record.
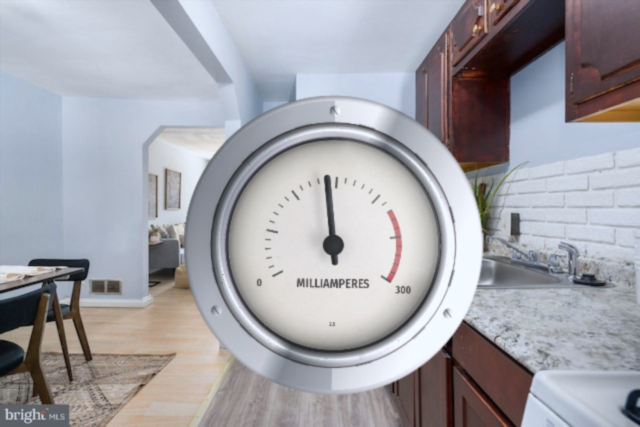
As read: **140** mA
